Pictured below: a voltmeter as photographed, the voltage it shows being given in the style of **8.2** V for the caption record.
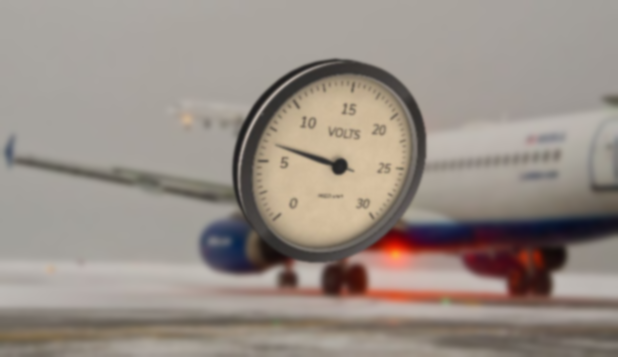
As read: **6.5** V
